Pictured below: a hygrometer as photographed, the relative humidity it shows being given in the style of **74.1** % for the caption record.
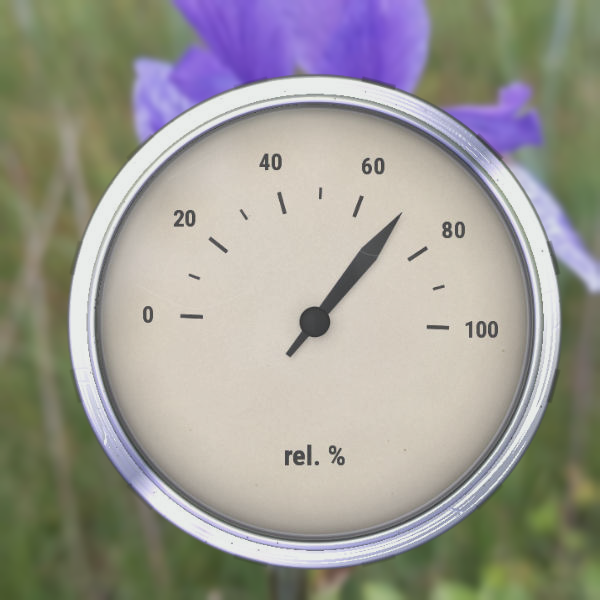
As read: **70** %
